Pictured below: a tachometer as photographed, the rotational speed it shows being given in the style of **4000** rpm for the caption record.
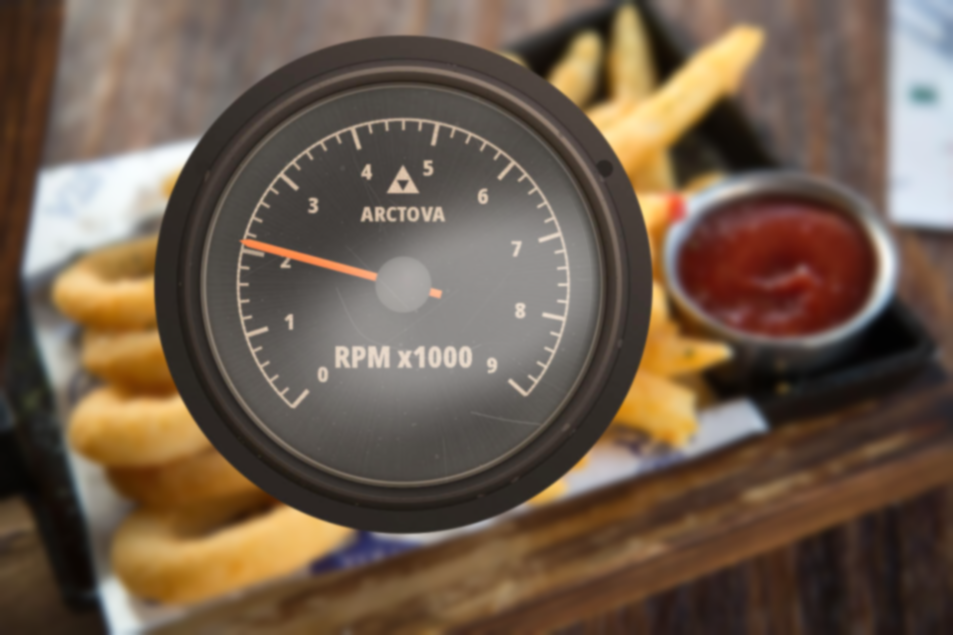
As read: **2100** rpm
